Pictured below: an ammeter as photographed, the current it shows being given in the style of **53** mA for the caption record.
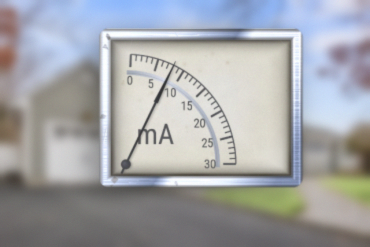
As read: **8** mA
